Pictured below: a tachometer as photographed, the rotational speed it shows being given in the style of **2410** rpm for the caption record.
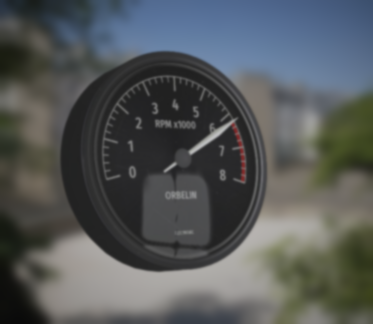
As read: **6200** rpm
